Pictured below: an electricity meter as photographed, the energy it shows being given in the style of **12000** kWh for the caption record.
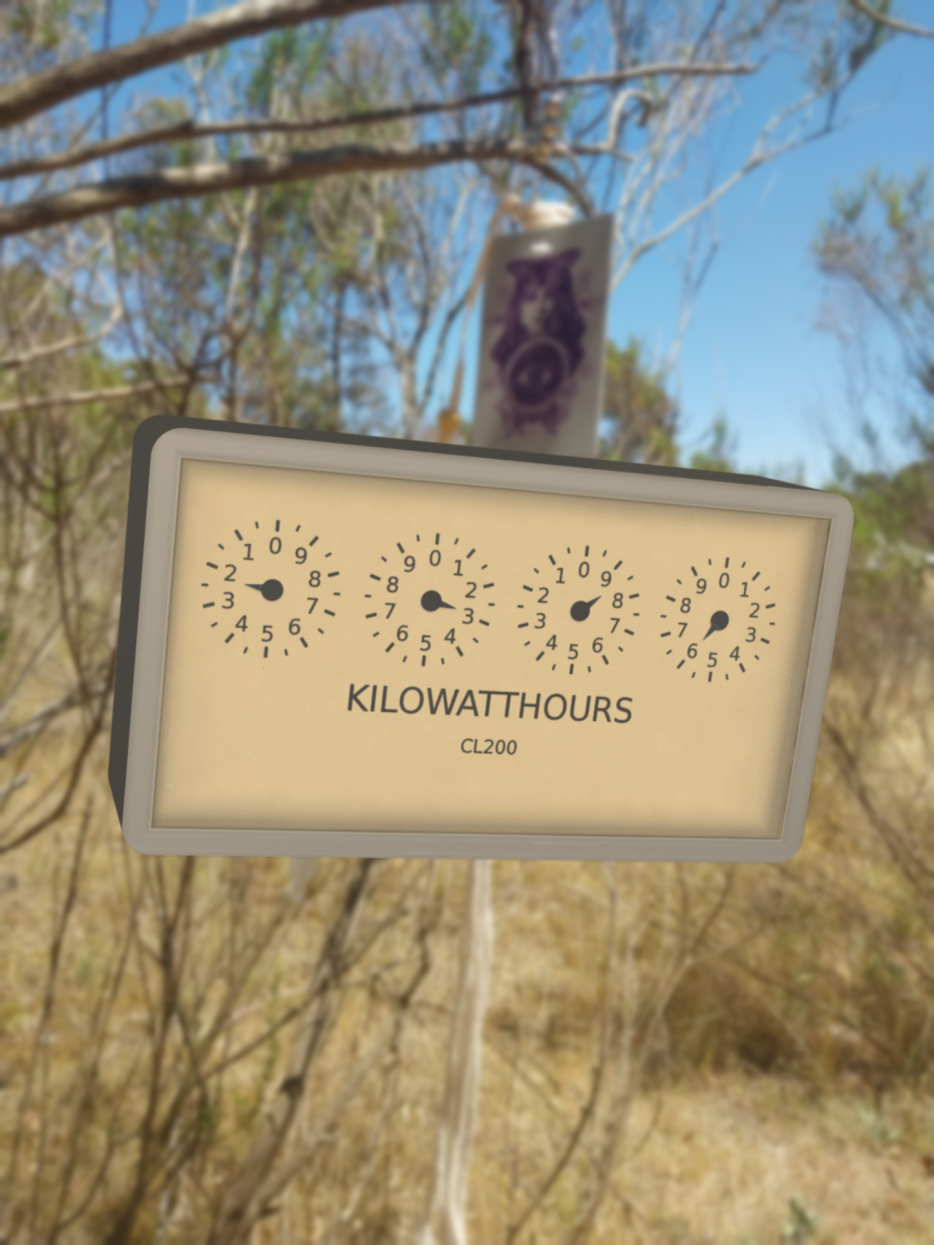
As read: **2286** kWh
